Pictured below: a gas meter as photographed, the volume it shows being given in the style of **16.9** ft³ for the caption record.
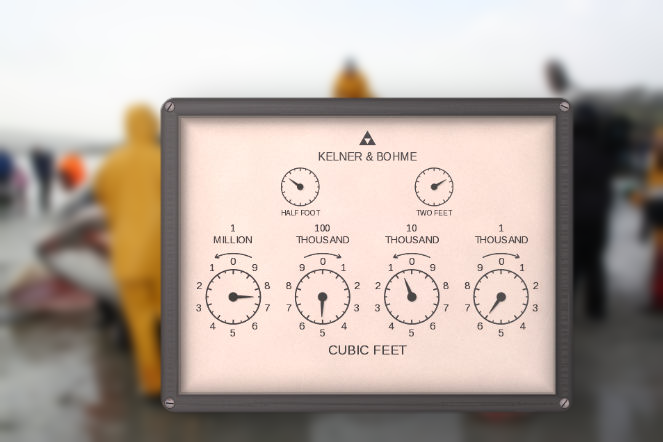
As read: **750600** ft³
